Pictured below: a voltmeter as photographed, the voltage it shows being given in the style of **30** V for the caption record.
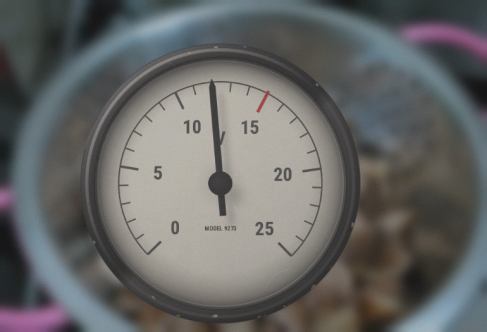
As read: **12** V
